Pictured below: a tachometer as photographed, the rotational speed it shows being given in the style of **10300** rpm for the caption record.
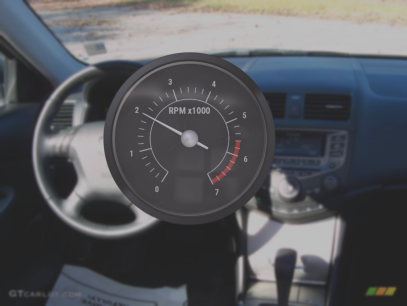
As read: **2000** rpm
